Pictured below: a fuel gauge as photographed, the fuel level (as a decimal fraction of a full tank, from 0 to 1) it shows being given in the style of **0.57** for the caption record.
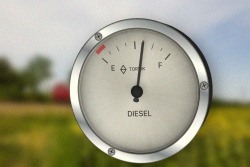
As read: **0.625**
